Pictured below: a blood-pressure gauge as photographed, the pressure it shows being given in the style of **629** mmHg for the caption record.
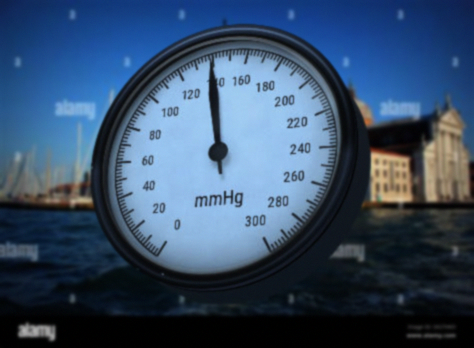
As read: **140** mmHg
